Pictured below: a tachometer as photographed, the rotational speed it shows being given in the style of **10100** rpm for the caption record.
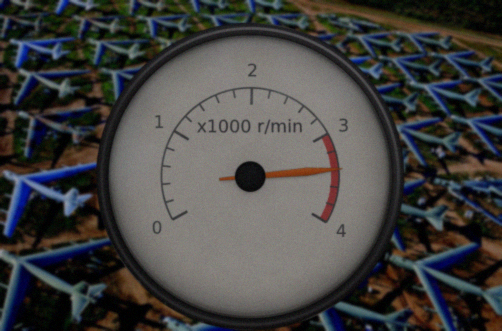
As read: **3400** rpm
